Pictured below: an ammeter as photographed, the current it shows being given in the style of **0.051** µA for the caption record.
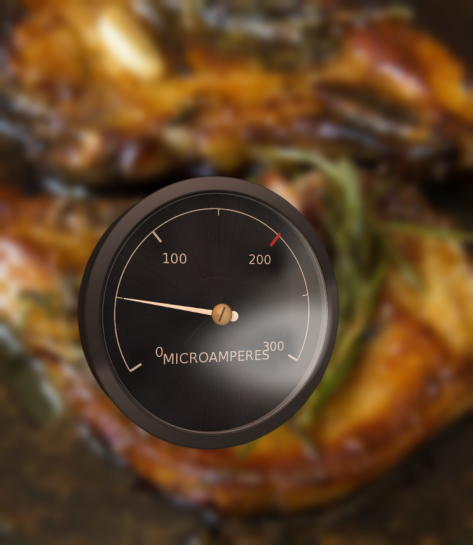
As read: **50** µA
